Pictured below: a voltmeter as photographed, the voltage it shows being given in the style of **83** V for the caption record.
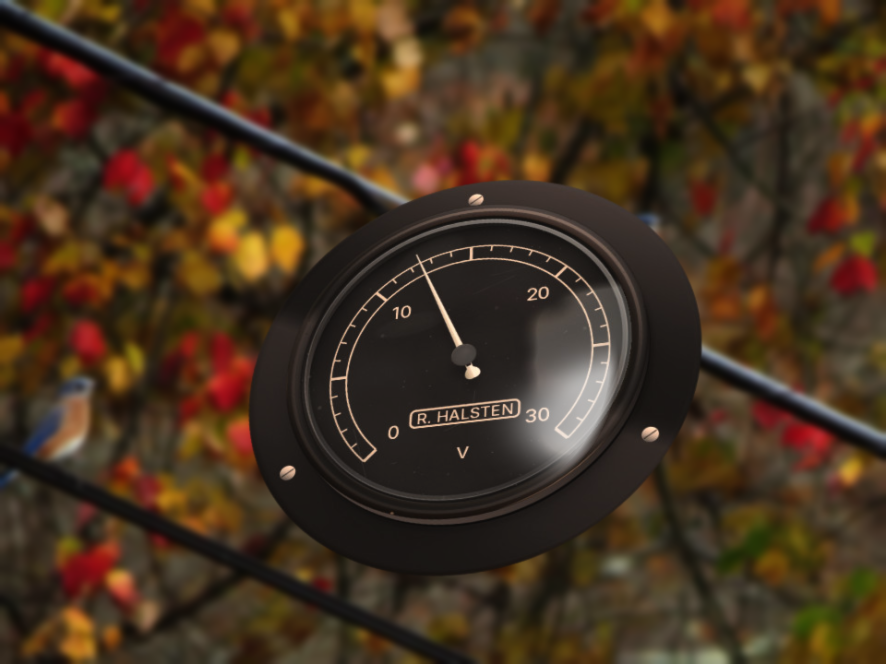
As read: **12.5** V
